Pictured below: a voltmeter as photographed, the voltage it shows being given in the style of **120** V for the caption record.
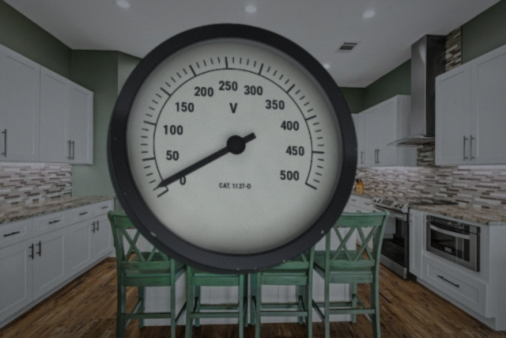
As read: **10** V
